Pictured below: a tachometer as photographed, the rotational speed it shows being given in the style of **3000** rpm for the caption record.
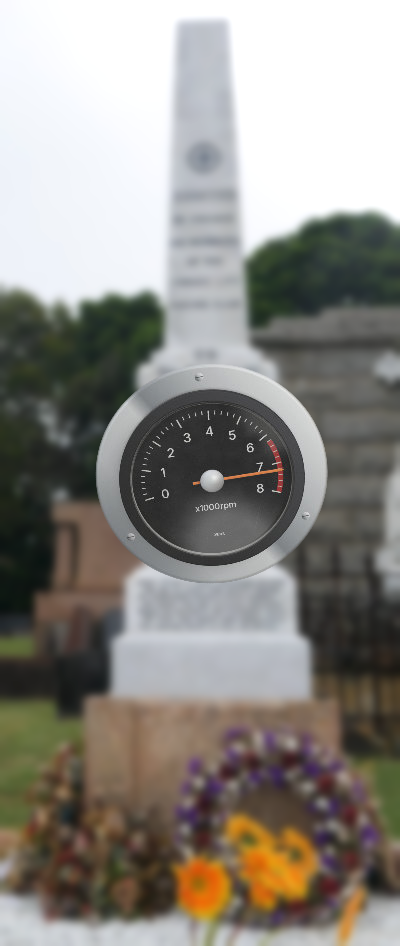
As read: **7200** rpm
